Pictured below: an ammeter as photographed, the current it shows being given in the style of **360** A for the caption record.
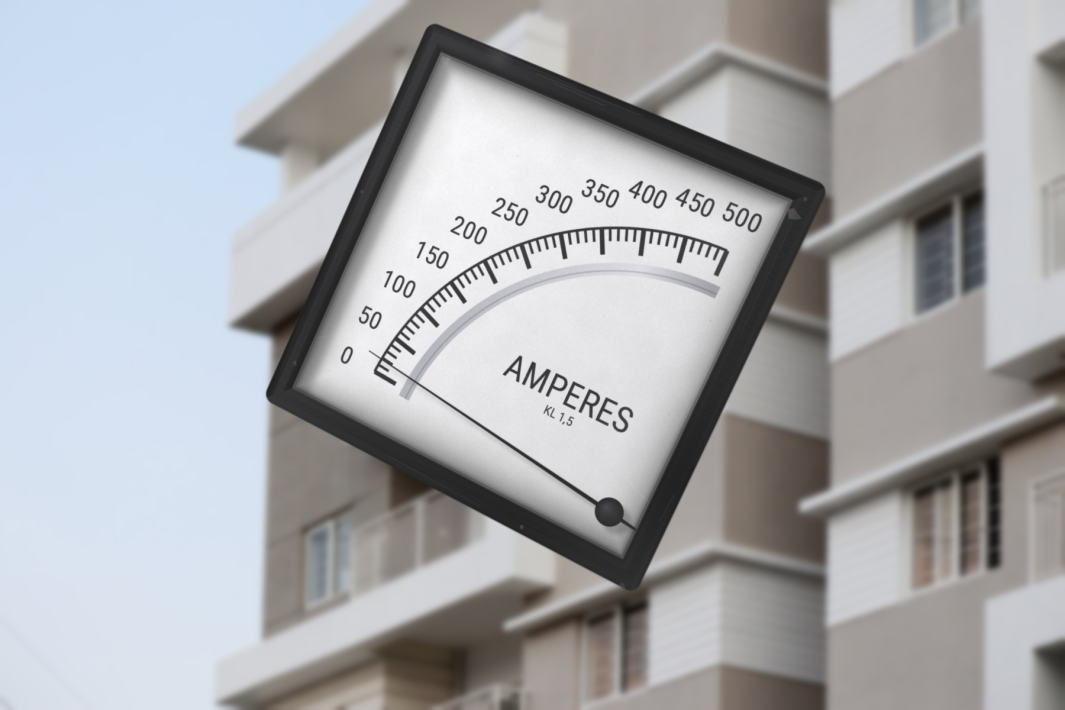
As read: **20** A
